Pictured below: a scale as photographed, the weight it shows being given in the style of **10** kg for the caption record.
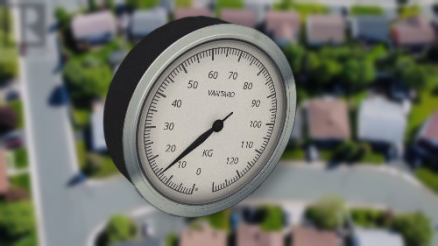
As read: **15** kg
